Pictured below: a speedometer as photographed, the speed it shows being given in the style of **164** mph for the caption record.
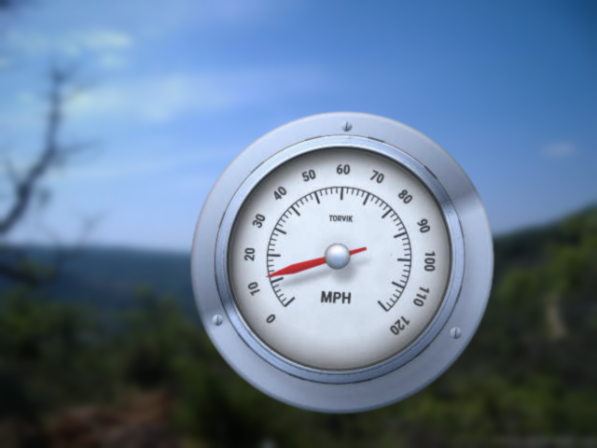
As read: **12** mph
